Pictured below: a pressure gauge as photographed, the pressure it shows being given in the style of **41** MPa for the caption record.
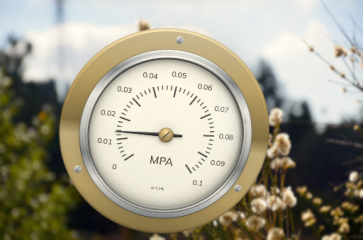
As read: **0.014** MPa
